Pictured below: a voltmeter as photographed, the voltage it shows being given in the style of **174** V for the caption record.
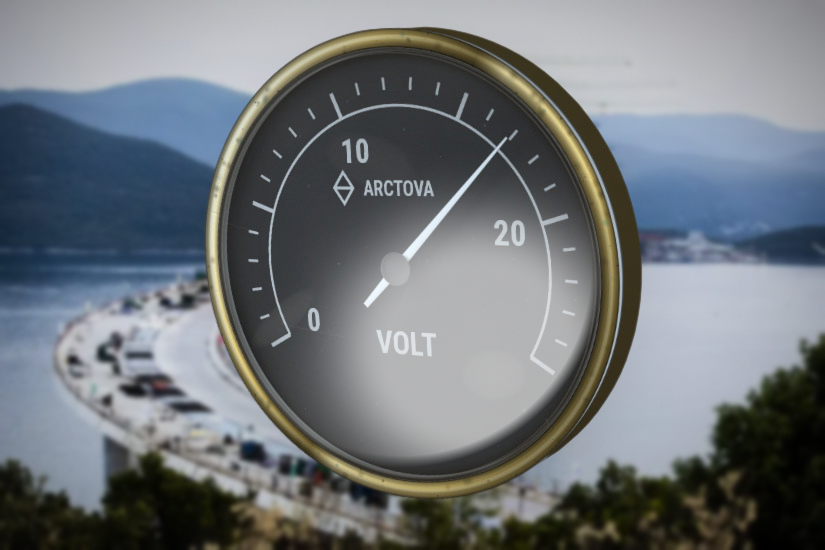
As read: **17** V
